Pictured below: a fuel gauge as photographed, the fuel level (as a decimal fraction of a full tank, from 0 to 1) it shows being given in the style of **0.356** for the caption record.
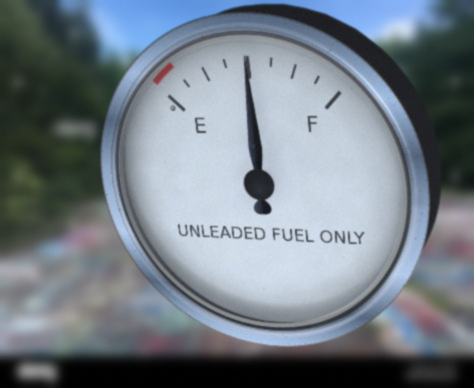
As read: **0.5**
